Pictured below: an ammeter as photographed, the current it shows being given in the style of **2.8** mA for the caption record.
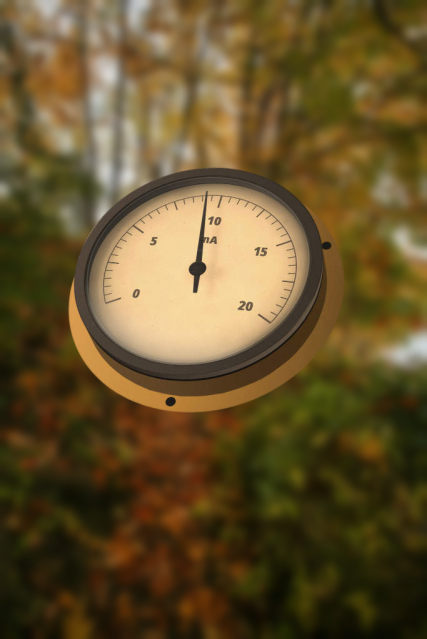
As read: **9.25** mA
